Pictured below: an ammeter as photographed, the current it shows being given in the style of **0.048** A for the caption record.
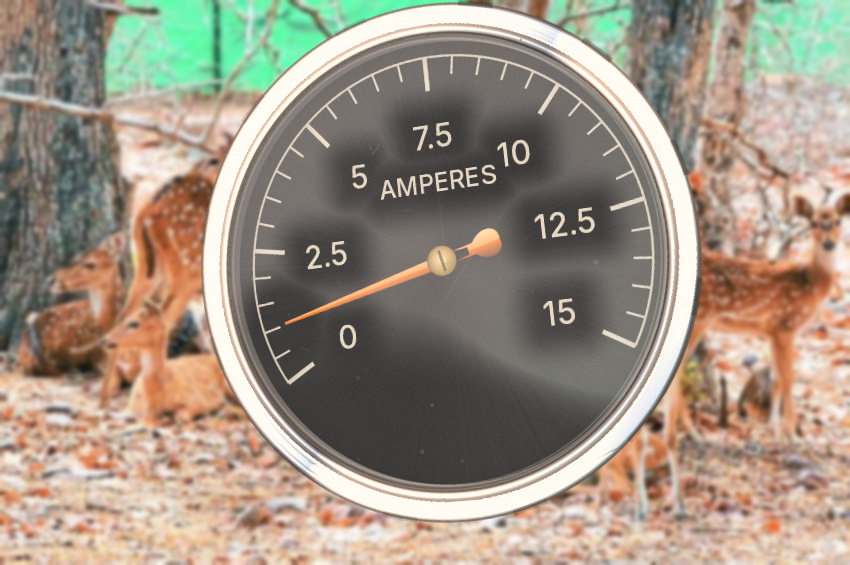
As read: **1** A
